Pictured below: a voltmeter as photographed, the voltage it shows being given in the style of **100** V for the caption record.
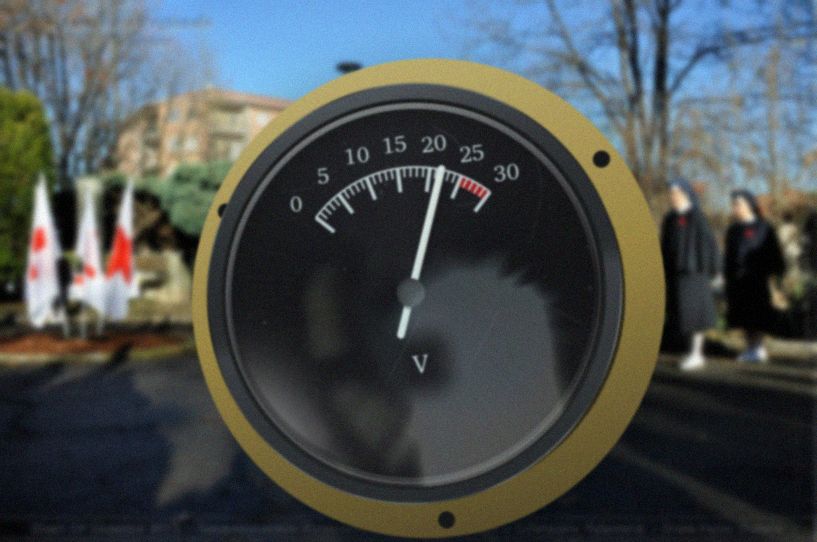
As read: **22** V
